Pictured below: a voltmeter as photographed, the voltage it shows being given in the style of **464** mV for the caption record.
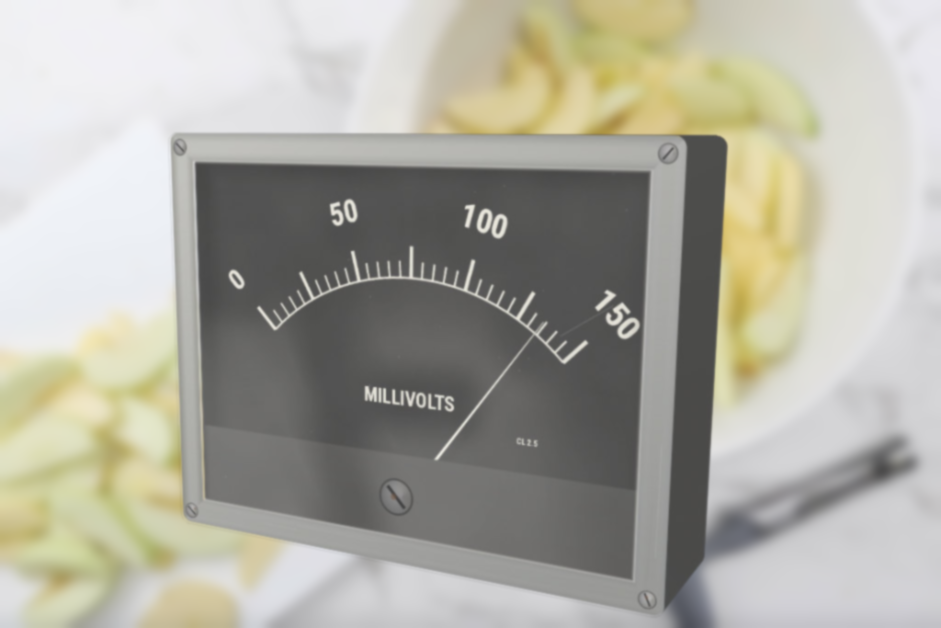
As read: **135** mV
